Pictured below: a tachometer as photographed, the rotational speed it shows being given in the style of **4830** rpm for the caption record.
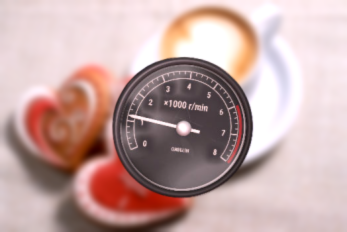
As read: **1200** rpm
